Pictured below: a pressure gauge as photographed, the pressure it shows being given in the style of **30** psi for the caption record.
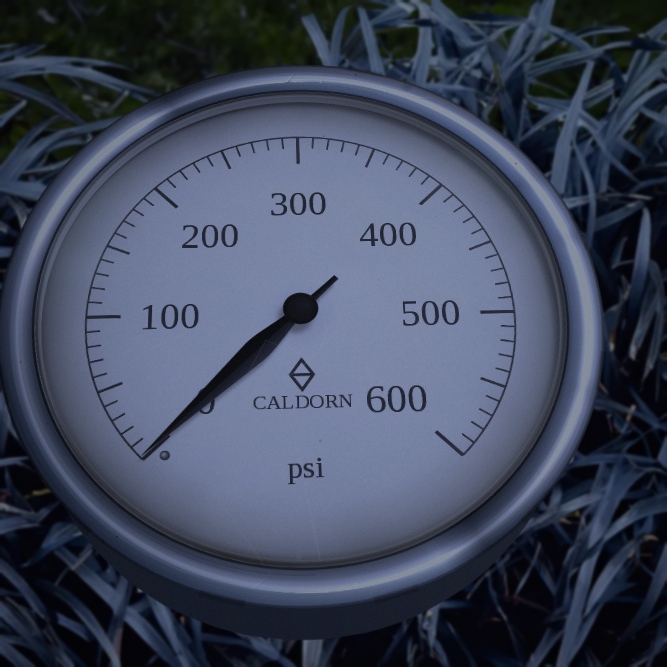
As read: **0** psi
